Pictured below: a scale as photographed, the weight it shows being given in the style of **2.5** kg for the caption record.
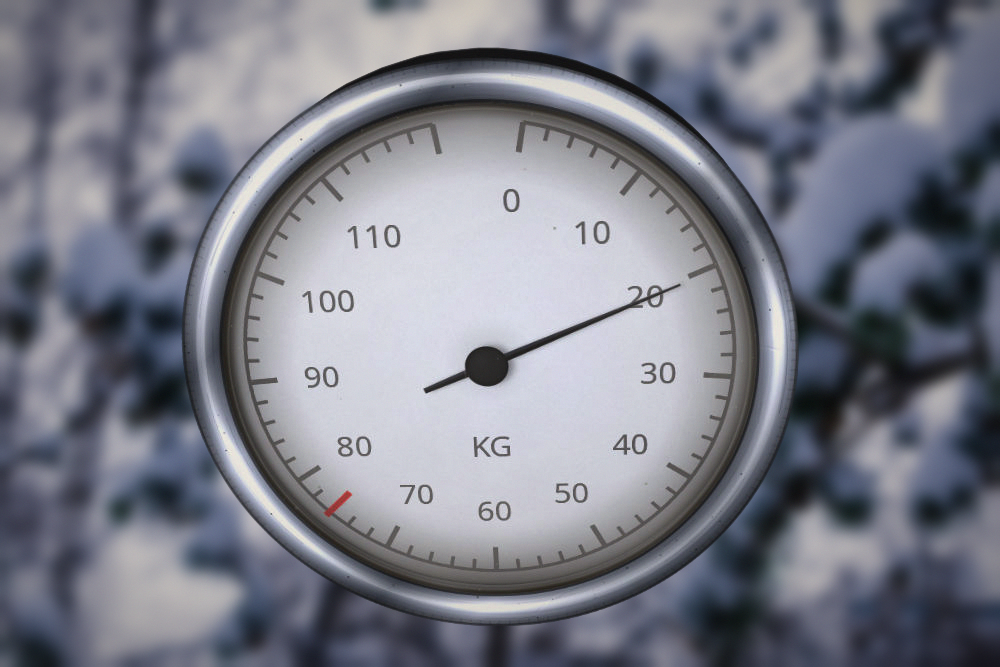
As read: **20** kg
